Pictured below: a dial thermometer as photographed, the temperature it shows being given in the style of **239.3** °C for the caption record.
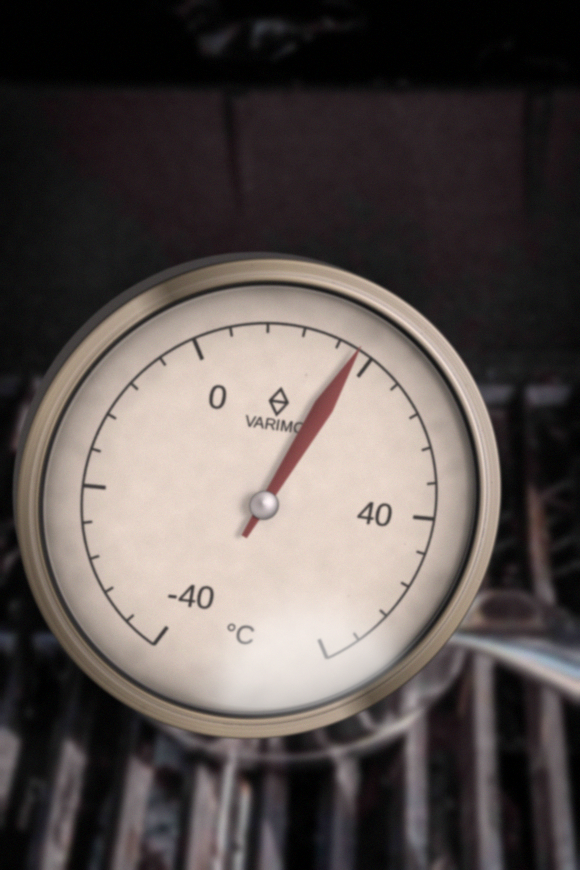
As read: **18** °C
